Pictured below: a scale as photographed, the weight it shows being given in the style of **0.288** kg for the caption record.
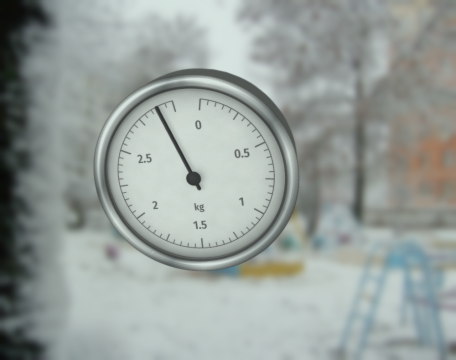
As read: **2.9** kg
